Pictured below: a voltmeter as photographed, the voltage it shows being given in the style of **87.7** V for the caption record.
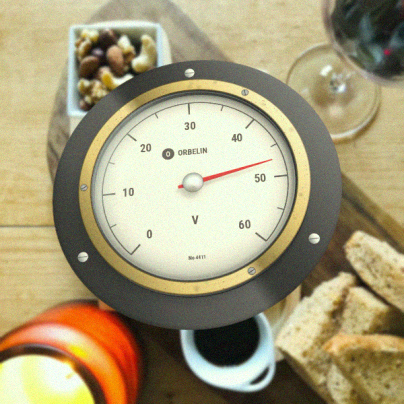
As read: **47.5** V
